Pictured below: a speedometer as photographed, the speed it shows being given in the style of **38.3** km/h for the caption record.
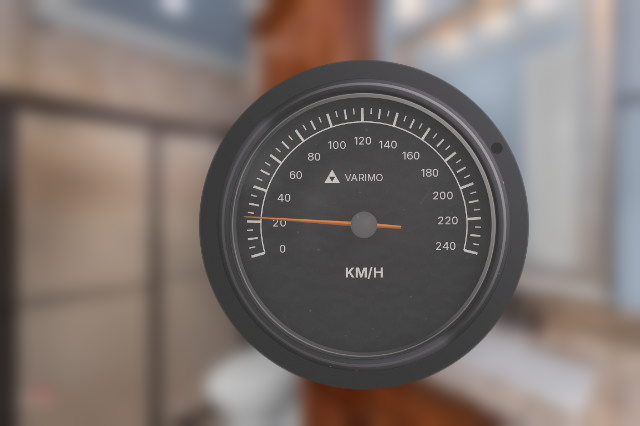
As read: **22.5** km/h
